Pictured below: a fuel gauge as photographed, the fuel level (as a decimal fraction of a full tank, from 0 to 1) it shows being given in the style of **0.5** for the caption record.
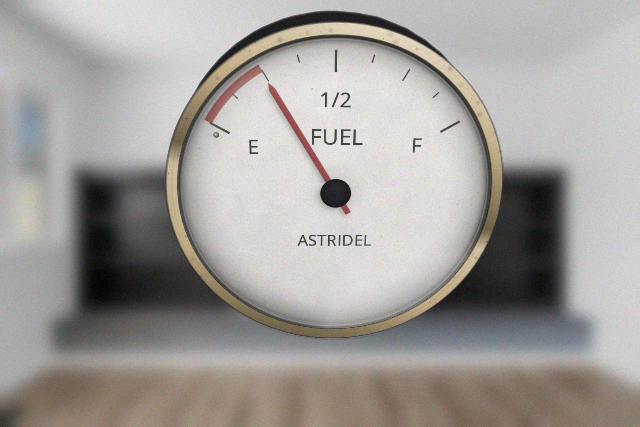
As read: **0.25**
